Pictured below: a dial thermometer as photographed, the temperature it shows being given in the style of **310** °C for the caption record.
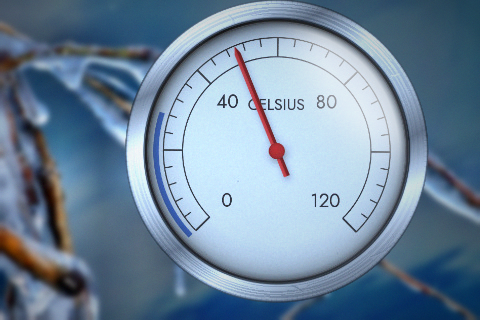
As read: **50** °C
